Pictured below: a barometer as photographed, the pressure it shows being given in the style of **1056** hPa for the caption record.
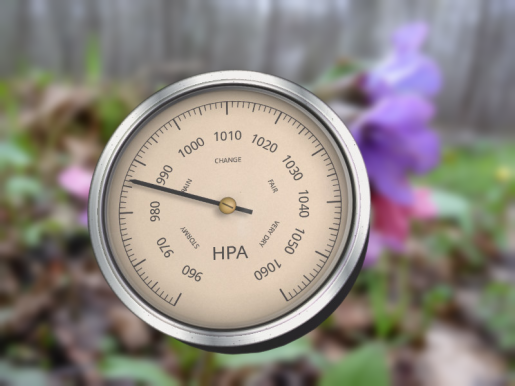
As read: **986** hPa
